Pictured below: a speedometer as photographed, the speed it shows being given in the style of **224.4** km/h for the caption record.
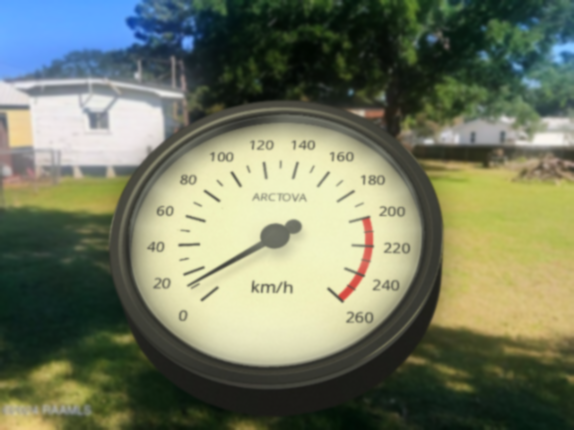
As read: **10** km/h
